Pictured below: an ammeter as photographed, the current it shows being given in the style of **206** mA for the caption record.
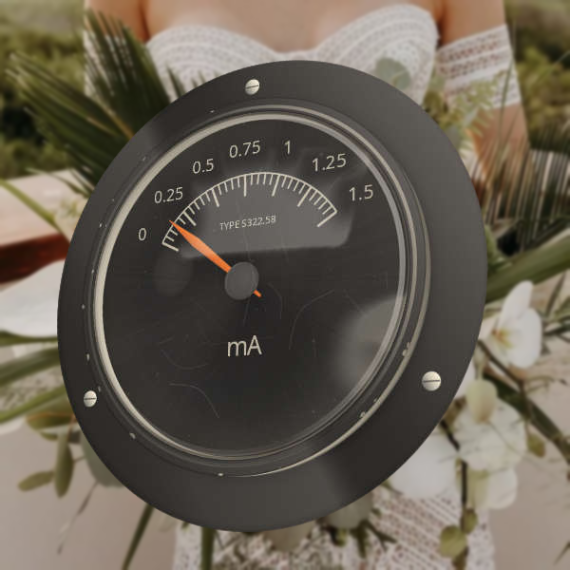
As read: **0.15** mA
